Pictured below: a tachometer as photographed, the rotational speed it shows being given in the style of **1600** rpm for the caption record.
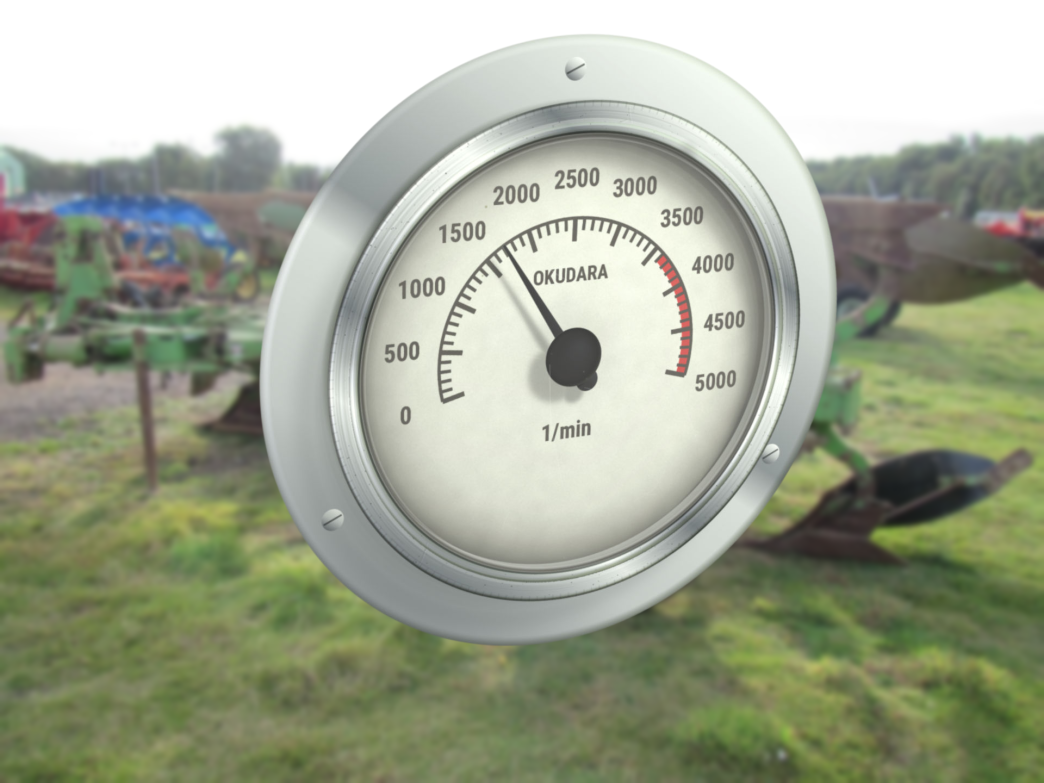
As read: **1700** rpm
